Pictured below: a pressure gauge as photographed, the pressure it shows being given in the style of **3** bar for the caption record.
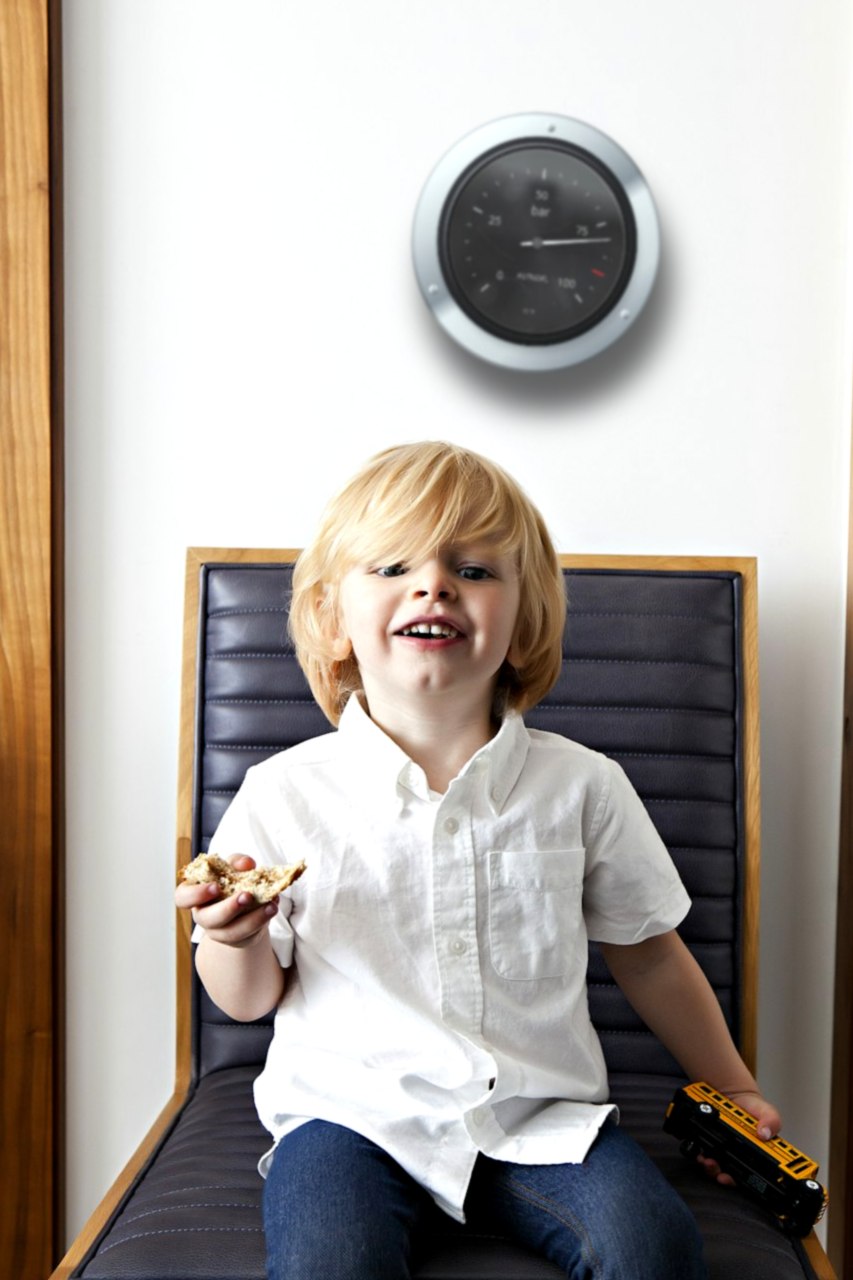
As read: **80** bar
